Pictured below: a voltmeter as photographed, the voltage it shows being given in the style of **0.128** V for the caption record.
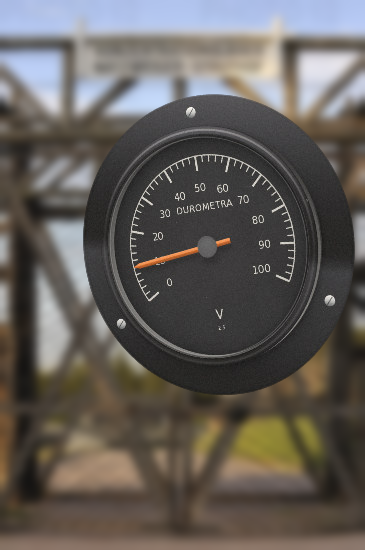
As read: **10** V
